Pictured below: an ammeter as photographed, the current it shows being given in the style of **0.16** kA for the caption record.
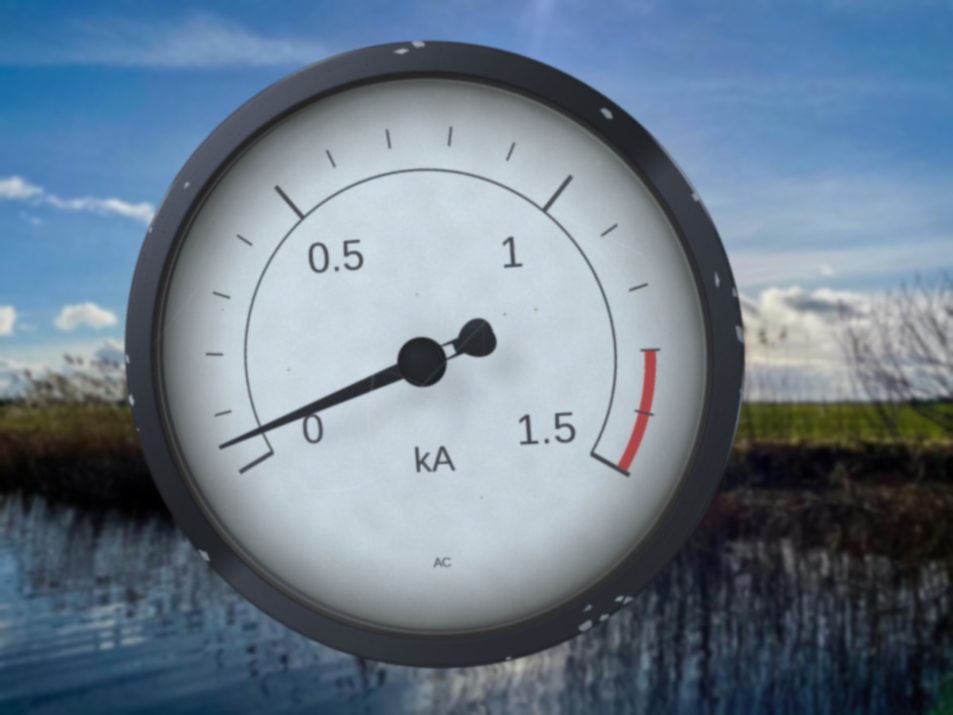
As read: **0.05** kA
